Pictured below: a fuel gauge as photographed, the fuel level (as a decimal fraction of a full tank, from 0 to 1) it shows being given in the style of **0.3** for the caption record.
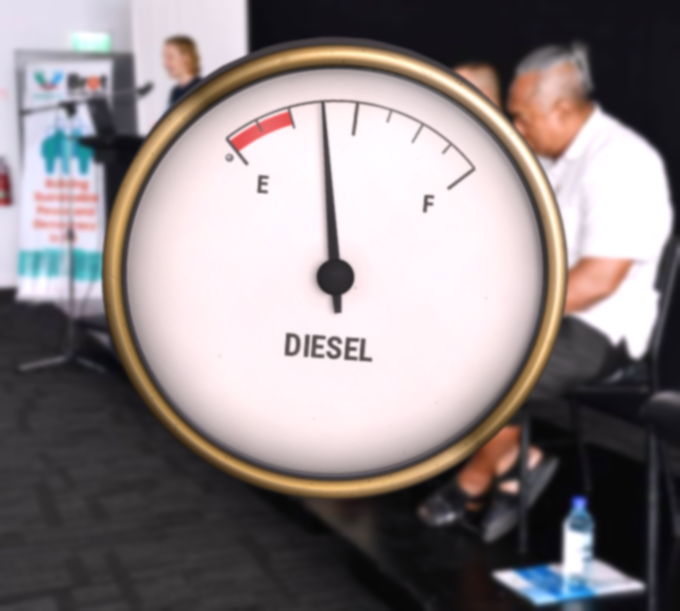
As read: **0.375**
